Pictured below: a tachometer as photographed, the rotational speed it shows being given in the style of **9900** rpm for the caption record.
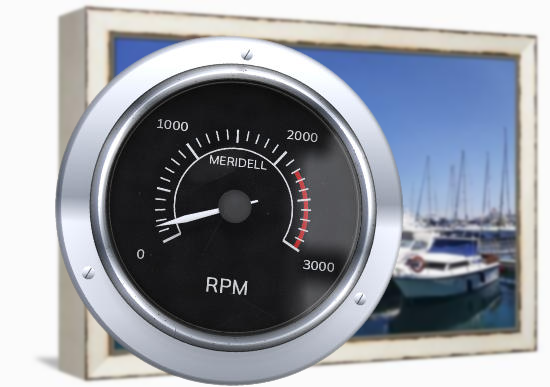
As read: **150** rpm
